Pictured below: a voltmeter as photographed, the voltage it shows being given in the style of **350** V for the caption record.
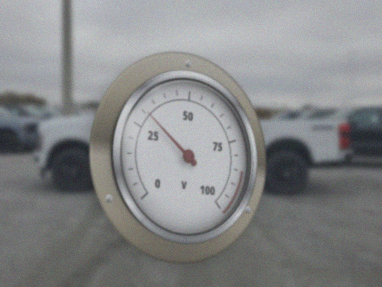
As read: **30** V
